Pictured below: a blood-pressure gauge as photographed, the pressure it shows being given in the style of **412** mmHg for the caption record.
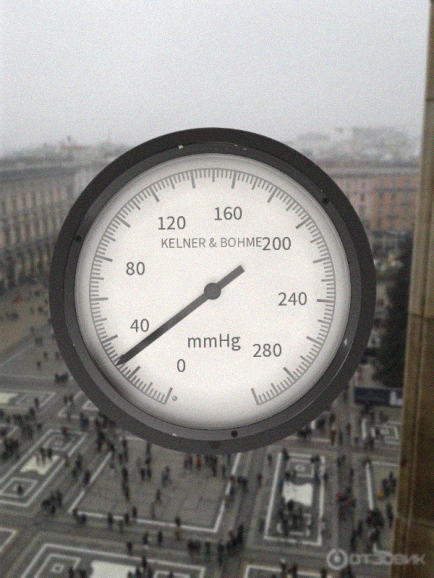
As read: **28** mmHg
